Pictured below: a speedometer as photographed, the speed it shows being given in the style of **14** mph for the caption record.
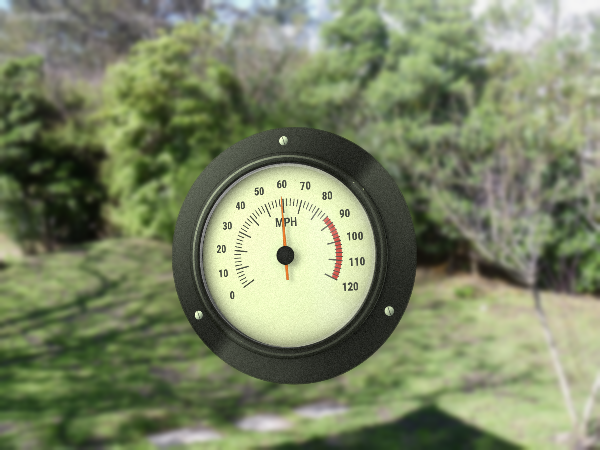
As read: **60** mph
